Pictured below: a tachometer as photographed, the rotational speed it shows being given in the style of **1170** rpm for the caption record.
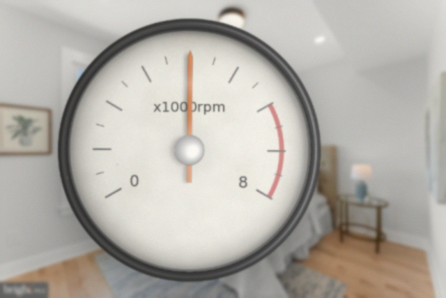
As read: **4000** rpm
